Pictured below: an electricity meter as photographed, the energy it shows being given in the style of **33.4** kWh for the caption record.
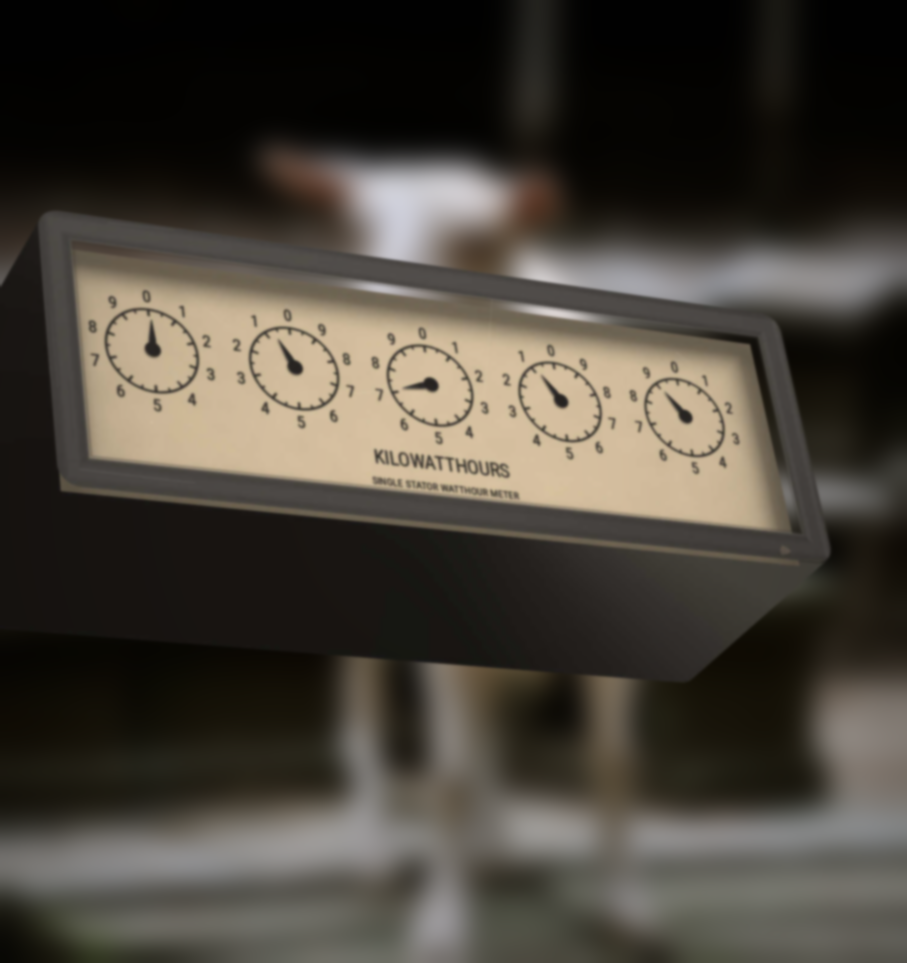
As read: **709** kWh
